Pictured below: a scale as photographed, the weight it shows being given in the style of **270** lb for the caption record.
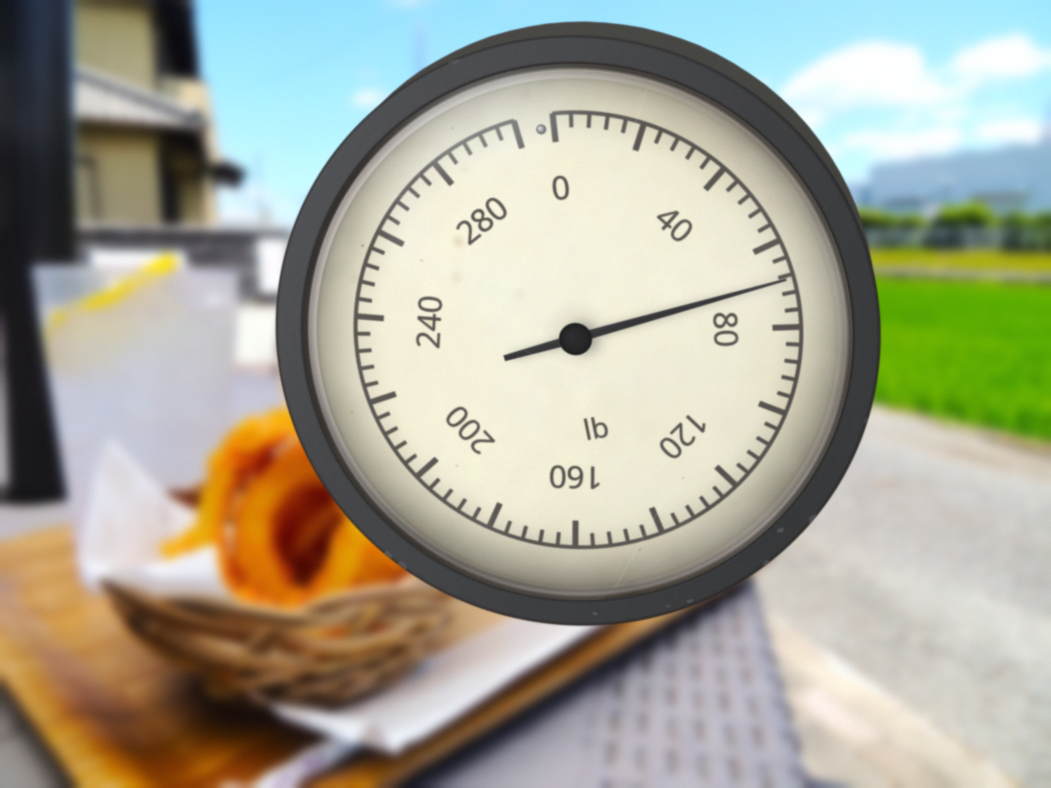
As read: **68** lb
